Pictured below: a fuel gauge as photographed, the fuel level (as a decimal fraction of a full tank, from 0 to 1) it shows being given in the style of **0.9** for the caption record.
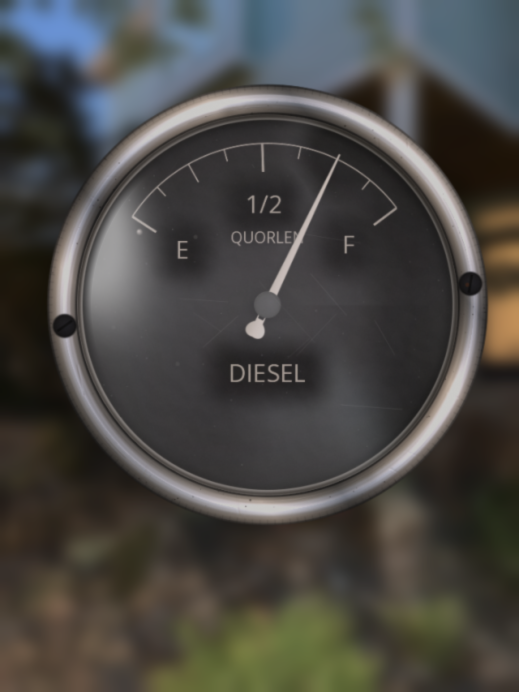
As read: **0.75**
